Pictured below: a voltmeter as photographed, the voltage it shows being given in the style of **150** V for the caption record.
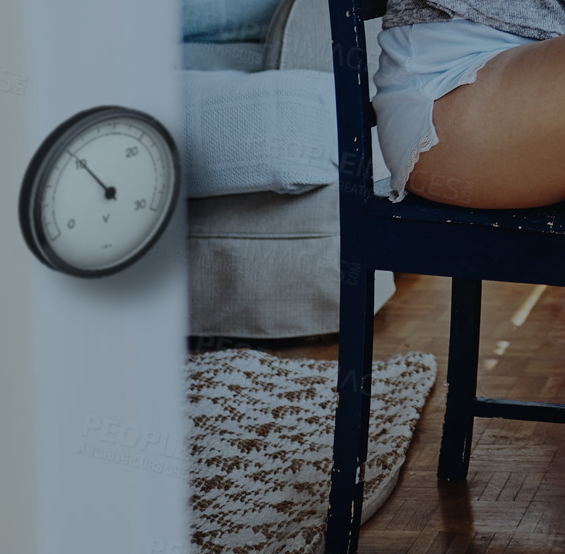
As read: **10** V
